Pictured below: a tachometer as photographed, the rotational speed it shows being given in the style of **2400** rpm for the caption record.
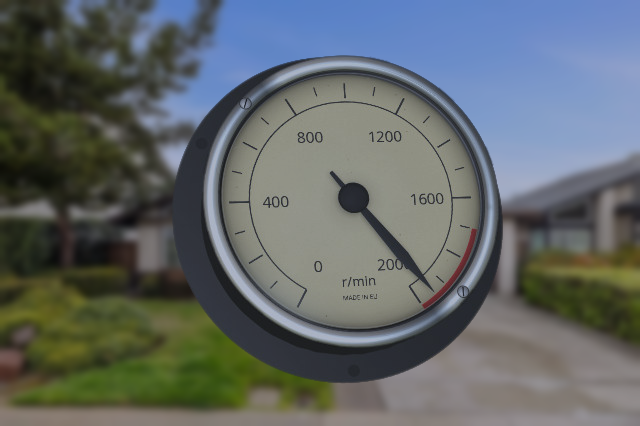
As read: **1950** rpm
